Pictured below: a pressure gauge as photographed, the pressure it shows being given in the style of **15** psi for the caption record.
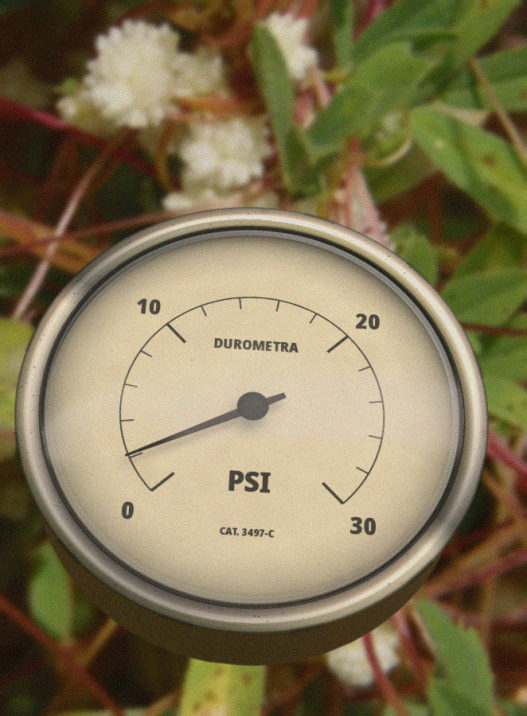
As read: **2** psi
